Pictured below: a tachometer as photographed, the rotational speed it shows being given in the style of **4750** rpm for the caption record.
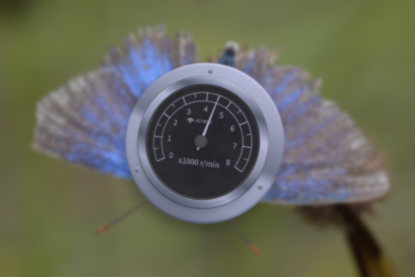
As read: **4500** rpm
